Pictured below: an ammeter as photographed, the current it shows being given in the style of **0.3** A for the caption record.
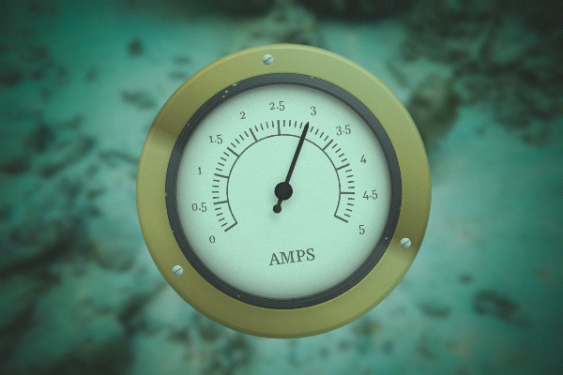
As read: **3** A
